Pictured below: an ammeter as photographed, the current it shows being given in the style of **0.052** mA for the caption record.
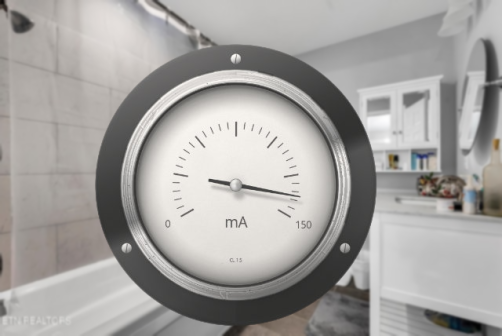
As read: **137.5** mA
